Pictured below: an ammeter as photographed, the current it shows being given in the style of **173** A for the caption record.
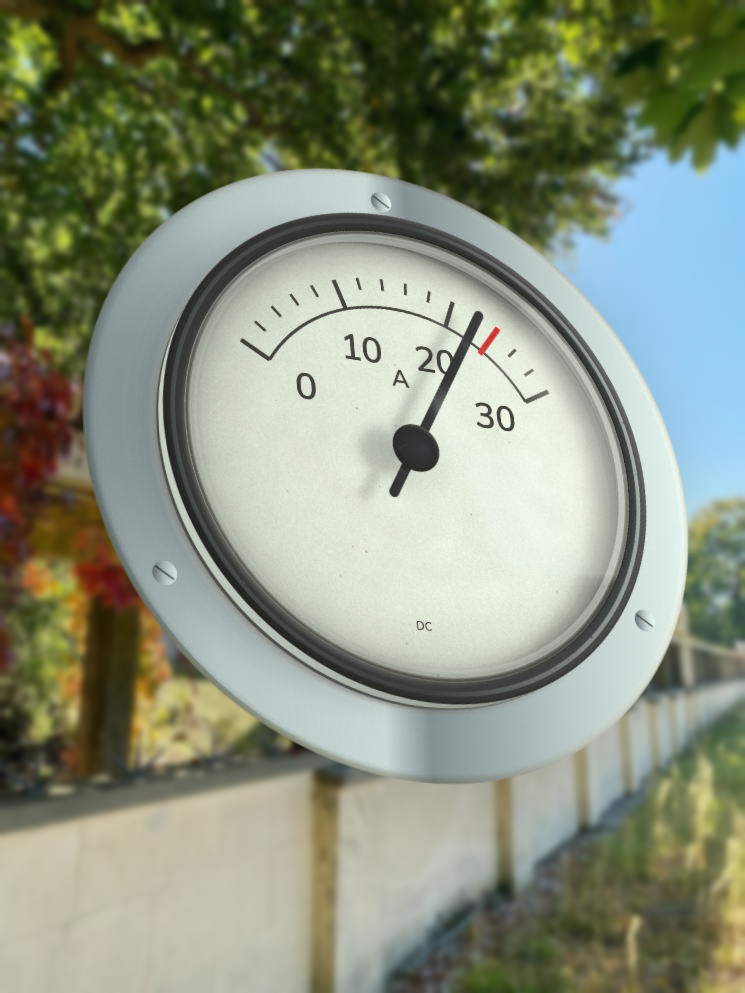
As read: **22** A
